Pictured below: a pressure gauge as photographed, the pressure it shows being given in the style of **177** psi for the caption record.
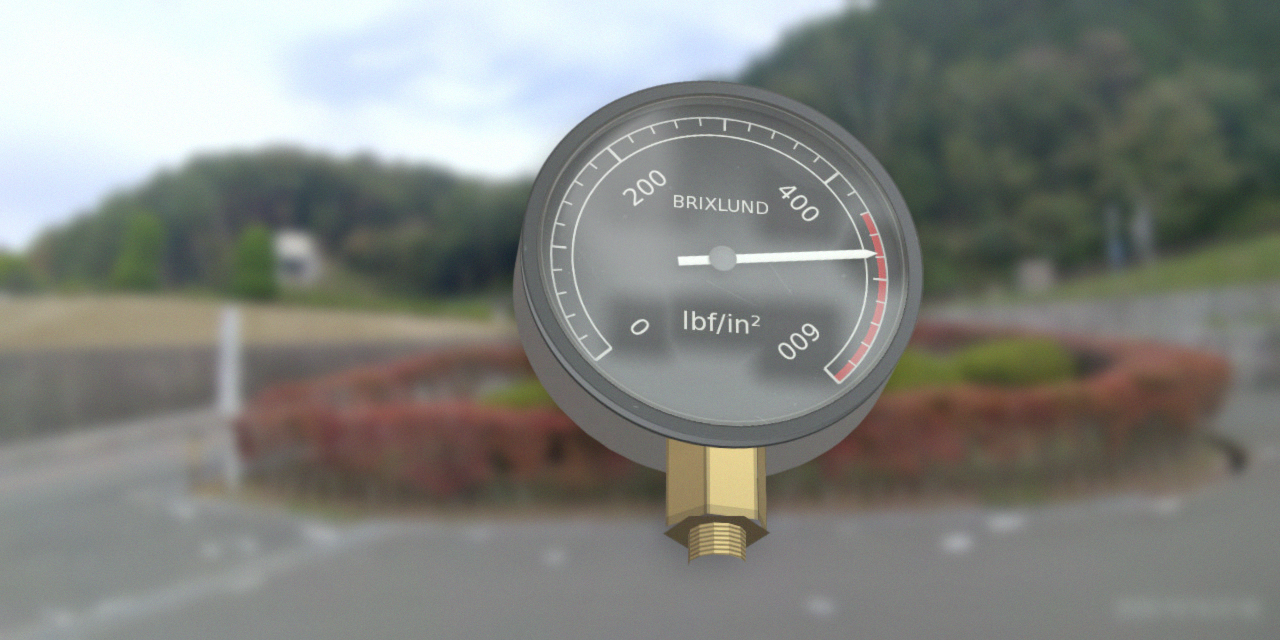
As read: **480** psi
